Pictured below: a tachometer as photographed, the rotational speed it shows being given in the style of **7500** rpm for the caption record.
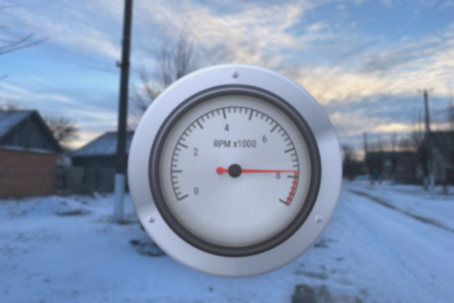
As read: **7800** rpm
